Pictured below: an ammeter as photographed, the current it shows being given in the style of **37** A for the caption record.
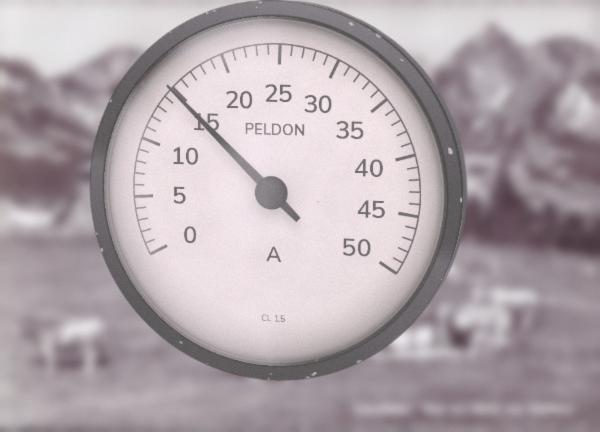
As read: **15** A
